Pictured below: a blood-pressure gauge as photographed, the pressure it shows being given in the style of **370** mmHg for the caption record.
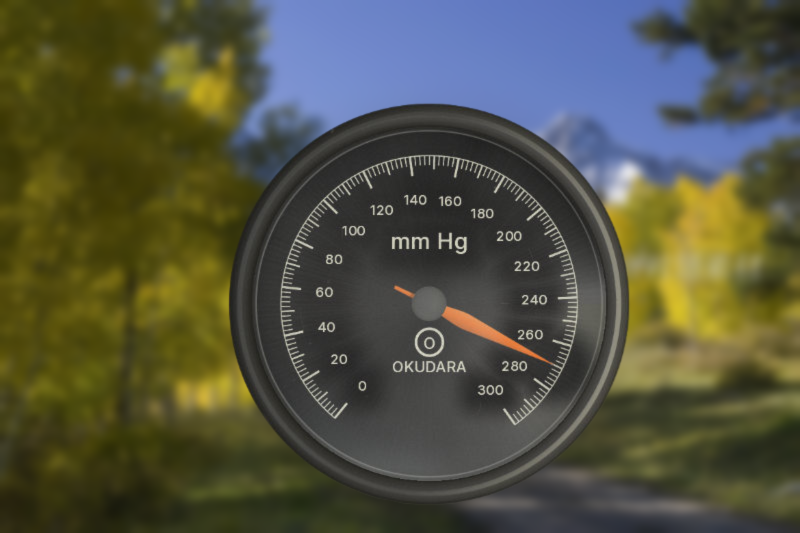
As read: **270** mmHg
